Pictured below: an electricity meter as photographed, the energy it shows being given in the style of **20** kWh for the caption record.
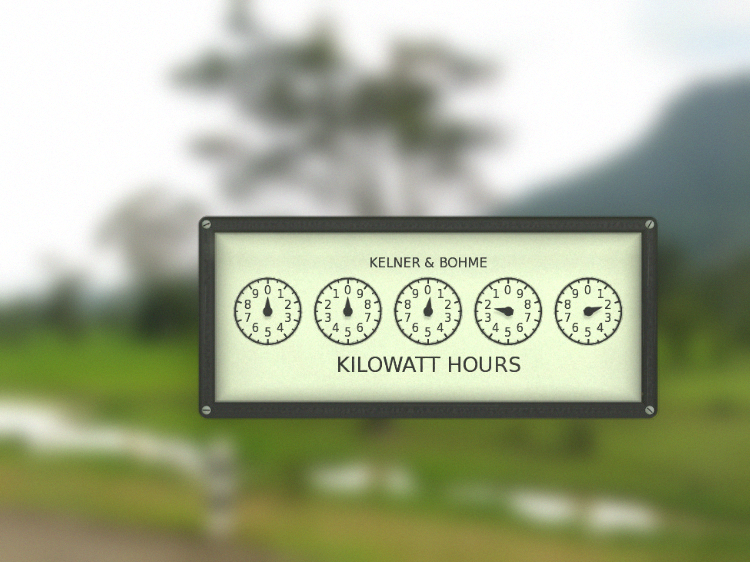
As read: **22** kWh
